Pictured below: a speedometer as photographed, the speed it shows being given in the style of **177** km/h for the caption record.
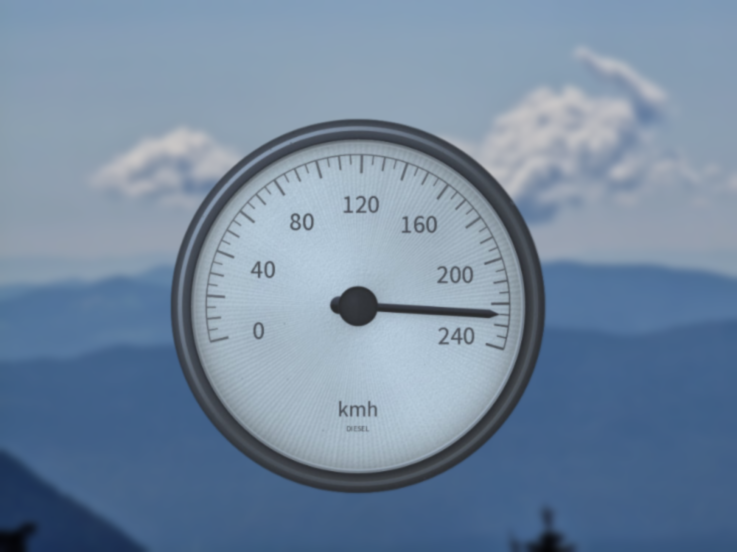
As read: **225** km/h
